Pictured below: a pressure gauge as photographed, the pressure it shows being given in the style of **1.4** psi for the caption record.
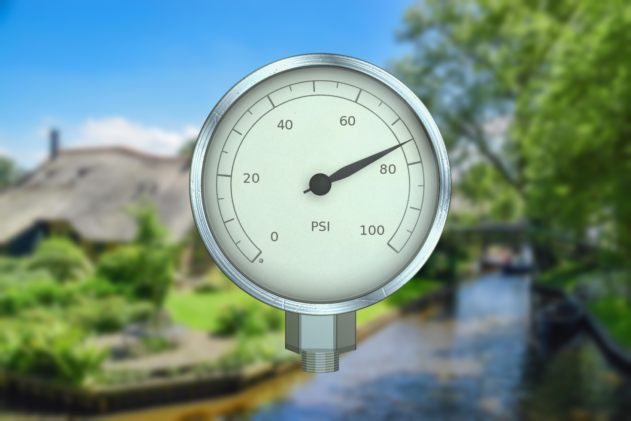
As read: **75** psi
